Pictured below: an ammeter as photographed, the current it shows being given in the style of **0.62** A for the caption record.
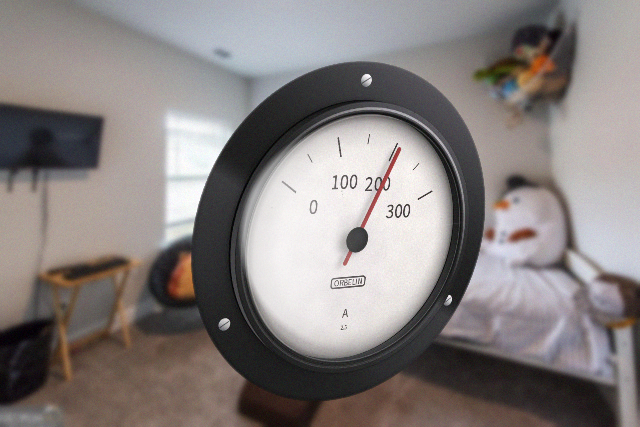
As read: **200** A
